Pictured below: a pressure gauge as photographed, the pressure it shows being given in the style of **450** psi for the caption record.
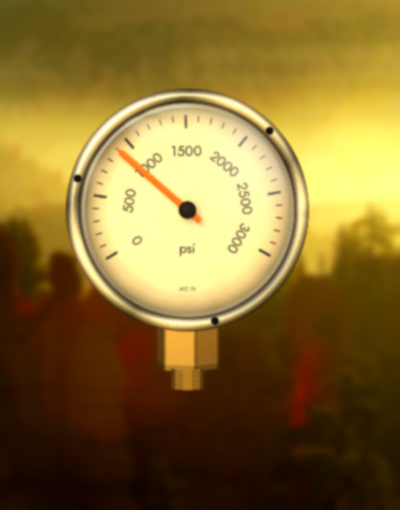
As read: **900** psi
